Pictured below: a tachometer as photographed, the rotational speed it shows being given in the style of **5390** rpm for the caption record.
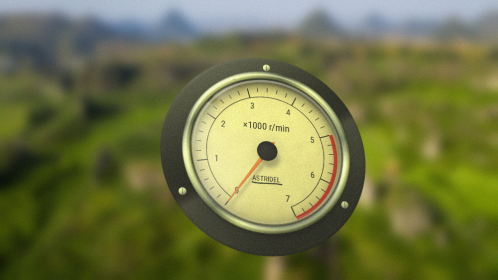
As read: **0** rpm
